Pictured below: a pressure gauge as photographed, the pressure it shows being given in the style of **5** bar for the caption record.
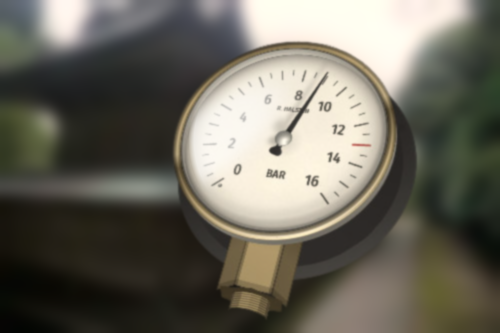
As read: **9** bar
